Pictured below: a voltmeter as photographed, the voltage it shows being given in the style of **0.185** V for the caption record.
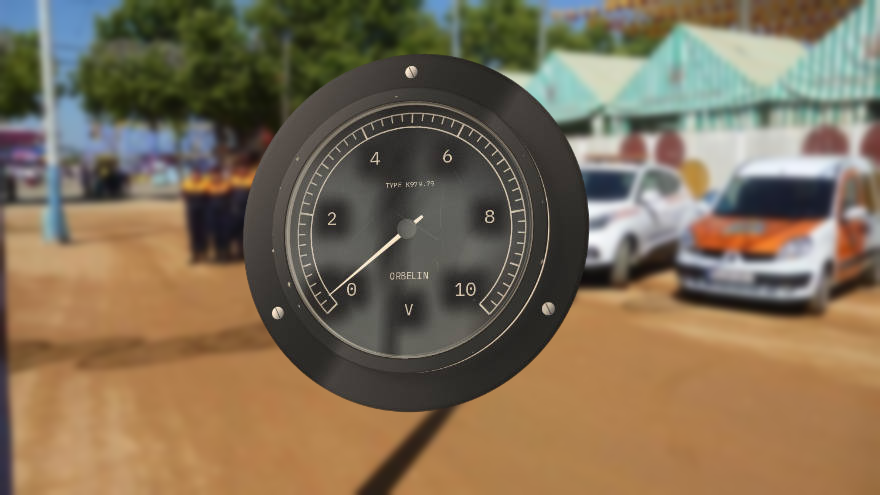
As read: **0.2** V
